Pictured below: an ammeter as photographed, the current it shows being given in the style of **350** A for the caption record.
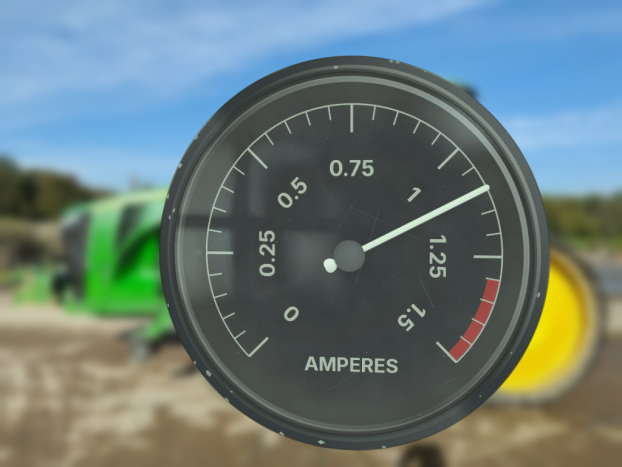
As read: **1.1** A
